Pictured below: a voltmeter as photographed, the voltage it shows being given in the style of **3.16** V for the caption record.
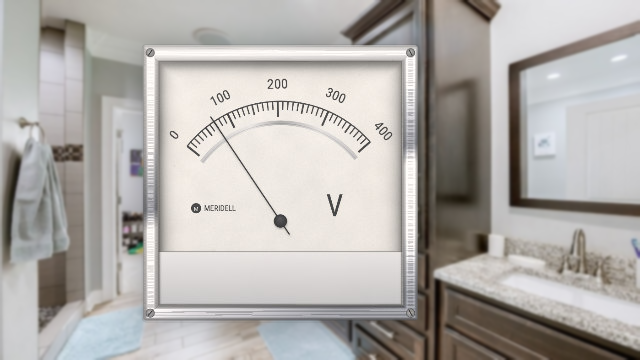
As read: **70** V
